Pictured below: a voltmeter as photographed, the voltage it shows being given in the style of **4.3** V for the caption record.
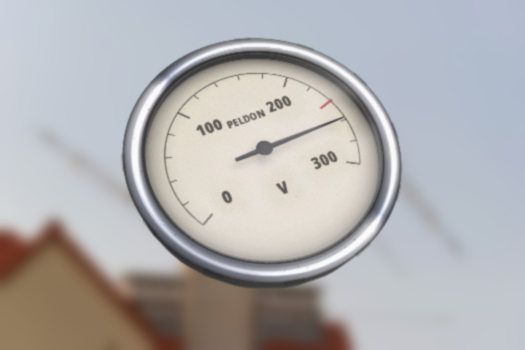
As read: **260** V
